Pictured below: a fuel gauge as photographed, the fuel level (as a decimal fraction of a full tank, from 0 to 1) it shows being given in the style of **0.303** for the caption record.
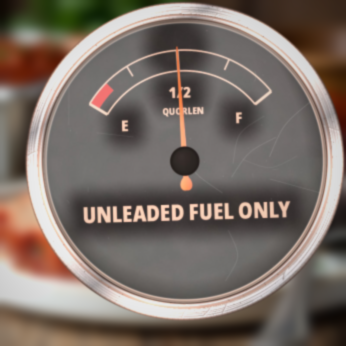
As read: **0.5**
